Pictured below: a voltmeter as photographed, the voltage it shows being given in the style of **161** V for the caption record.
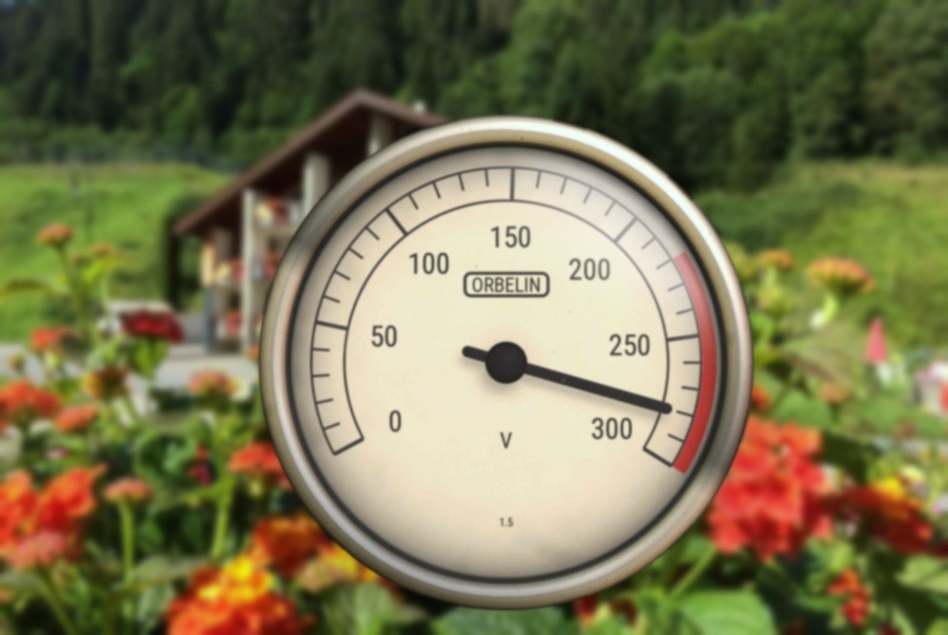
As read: **280** V
